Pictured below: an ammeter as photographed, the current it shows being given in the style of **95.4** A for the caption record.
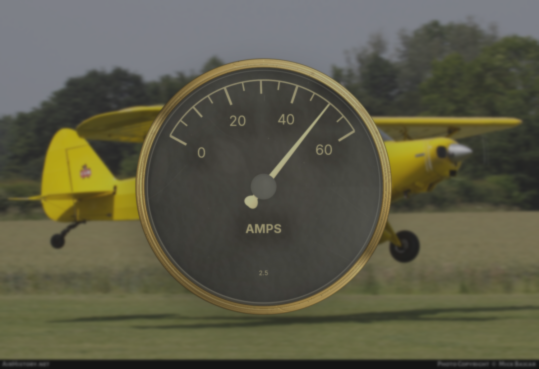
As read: **50** A
